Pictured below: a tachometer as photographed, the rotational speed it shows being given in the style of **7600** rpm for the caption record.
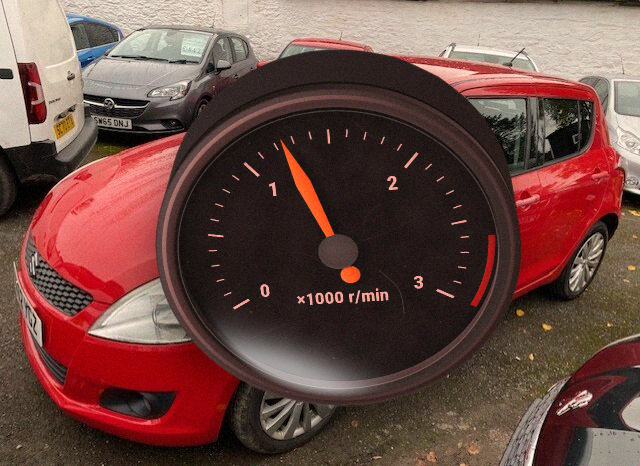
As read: **1250** rpm
